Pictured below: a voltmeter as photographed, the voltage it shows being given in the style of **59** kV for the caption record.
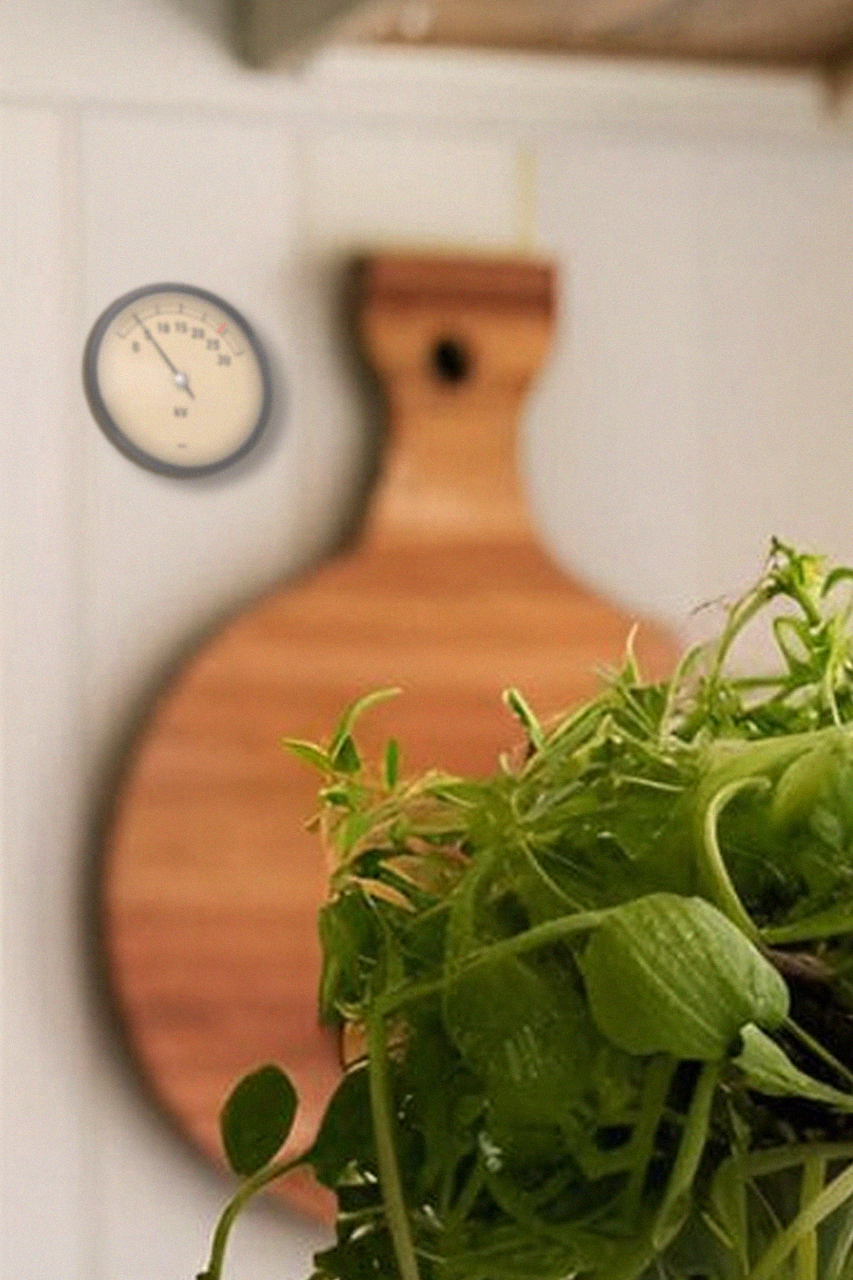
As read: **5** kV
